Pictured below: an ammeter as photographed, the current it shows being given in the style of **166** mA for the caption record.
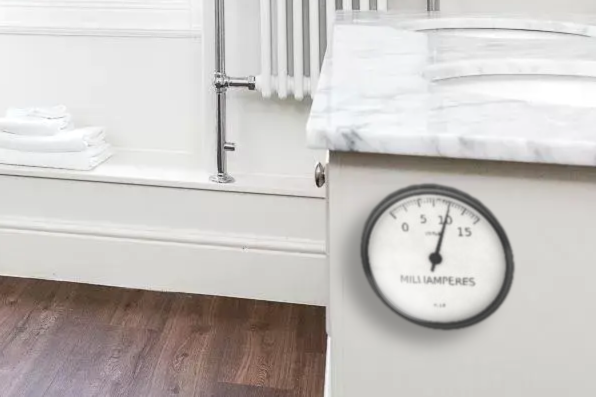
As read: **10** mA
